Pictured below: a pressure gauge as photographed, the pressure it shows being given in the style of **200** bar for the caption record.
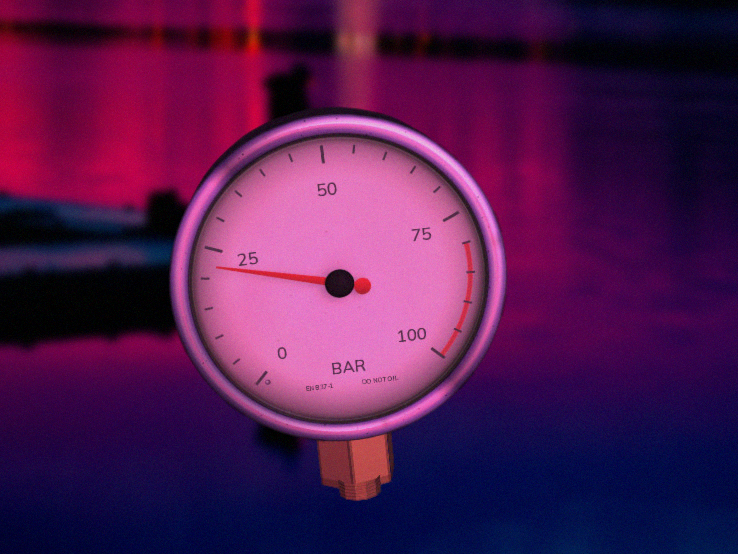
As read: **22.5** bar
